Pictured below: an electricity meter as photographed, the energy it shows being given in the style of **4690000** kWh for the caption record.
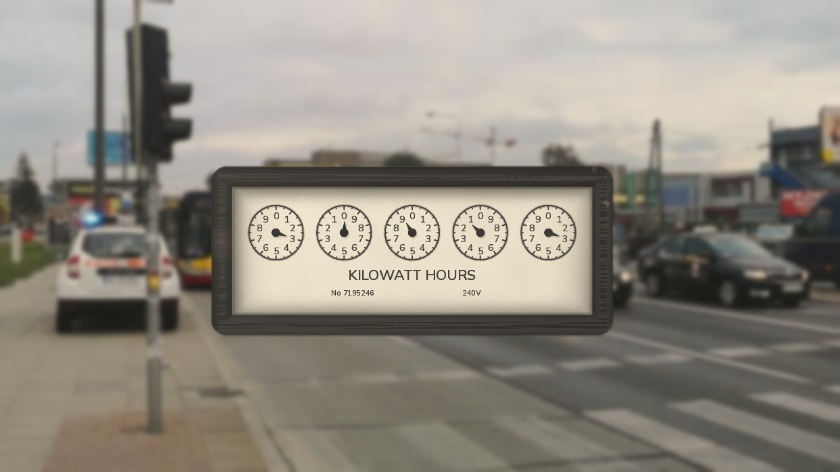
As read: **29913** kWh
